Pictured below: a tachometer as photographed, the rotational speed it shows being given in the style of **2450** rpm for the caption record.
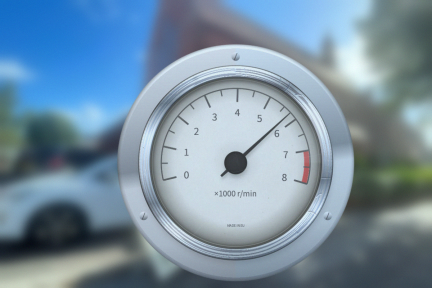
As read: **5750** rpm
